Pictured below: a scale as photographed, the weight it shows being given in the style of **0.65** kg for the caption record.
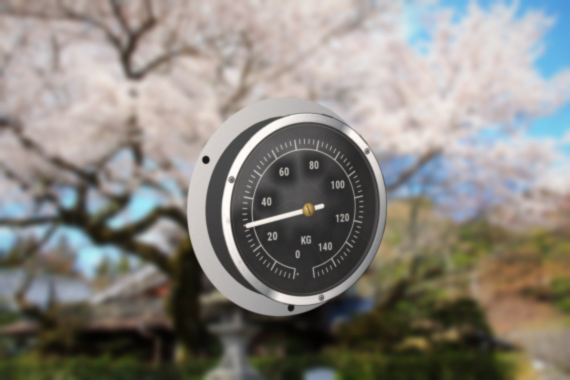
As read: **30** kg
